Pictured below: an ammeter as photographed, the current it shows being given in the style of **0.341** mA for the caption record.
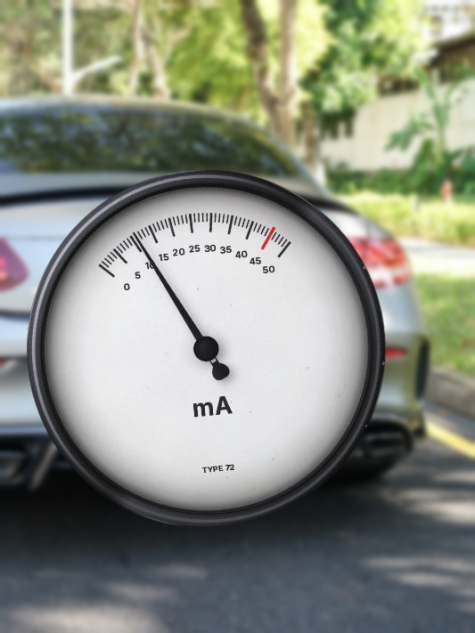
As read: **11** mA
